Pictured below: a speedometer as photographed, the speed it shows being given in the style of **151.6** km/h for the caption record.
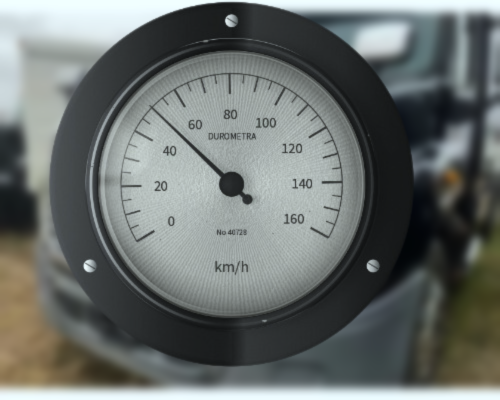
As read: **50** km/h
